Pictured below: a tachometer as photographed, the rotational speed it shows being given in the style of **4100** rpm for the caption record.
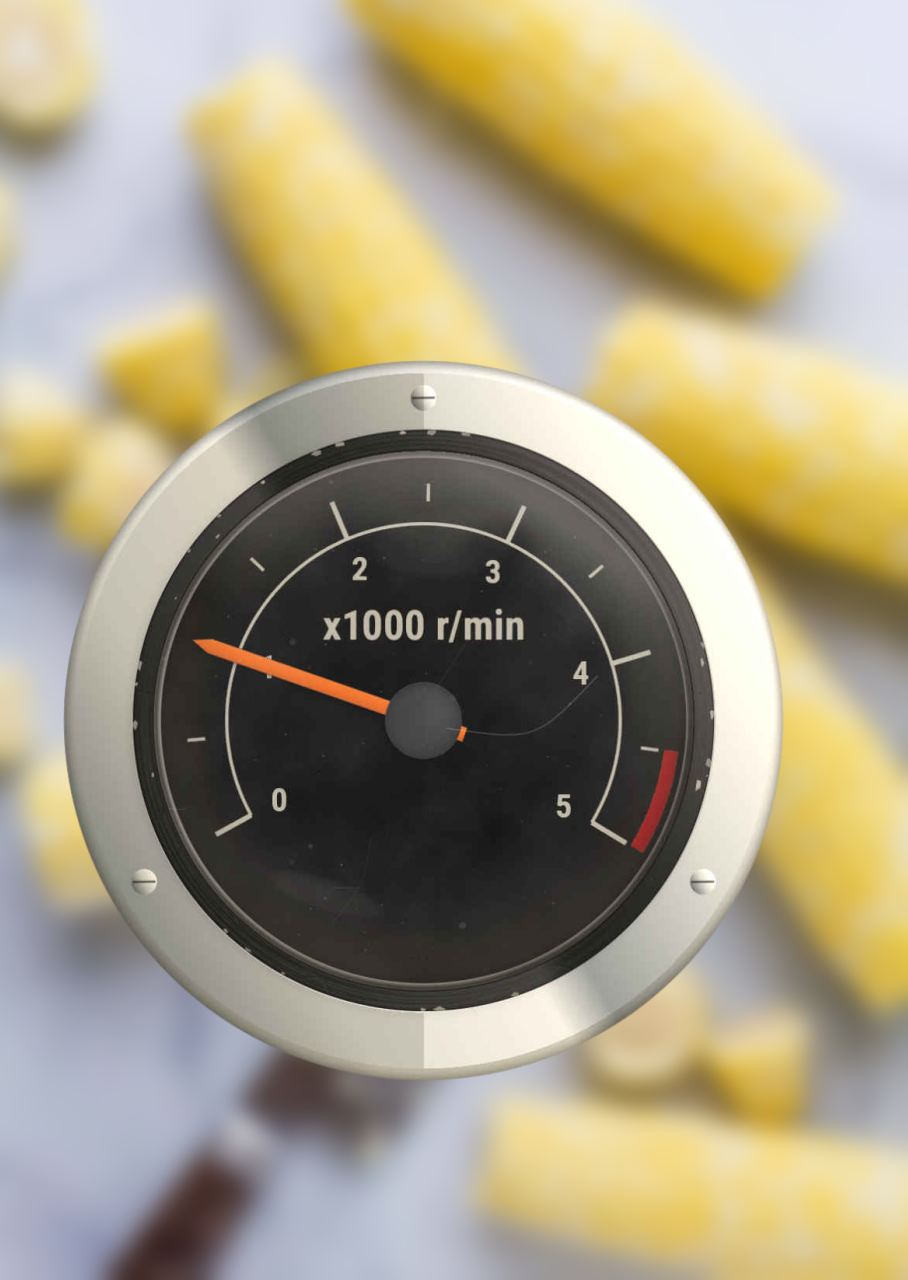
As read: **1000** rpm
